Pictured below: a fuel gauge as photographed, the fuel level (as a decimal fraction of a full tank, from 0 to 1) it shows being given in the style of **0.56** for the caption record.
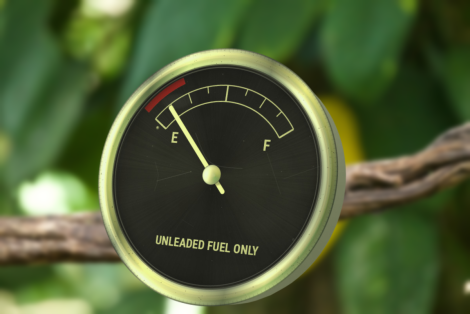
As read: **0.125**
